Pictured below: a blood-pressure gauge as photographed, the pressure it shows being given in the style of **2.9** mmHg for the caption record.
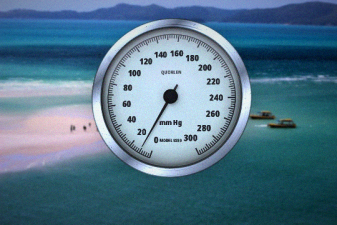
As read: **10** mmHg
